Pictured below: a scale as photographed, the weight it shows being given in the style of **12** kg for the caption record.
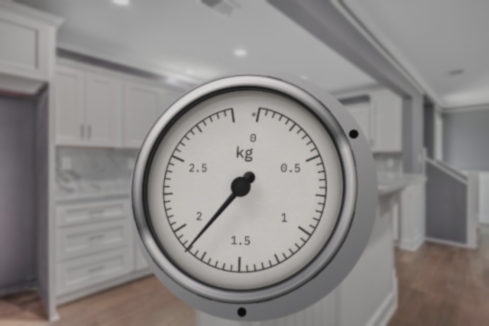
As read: **1.85** kg
